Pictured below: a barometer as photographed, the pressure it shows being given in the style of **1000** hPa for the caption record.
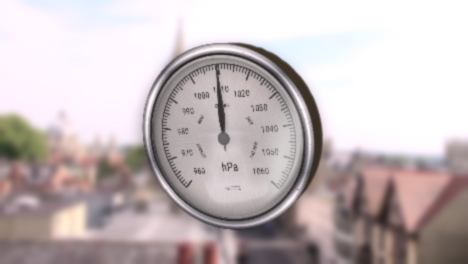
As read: **1010** hPa
